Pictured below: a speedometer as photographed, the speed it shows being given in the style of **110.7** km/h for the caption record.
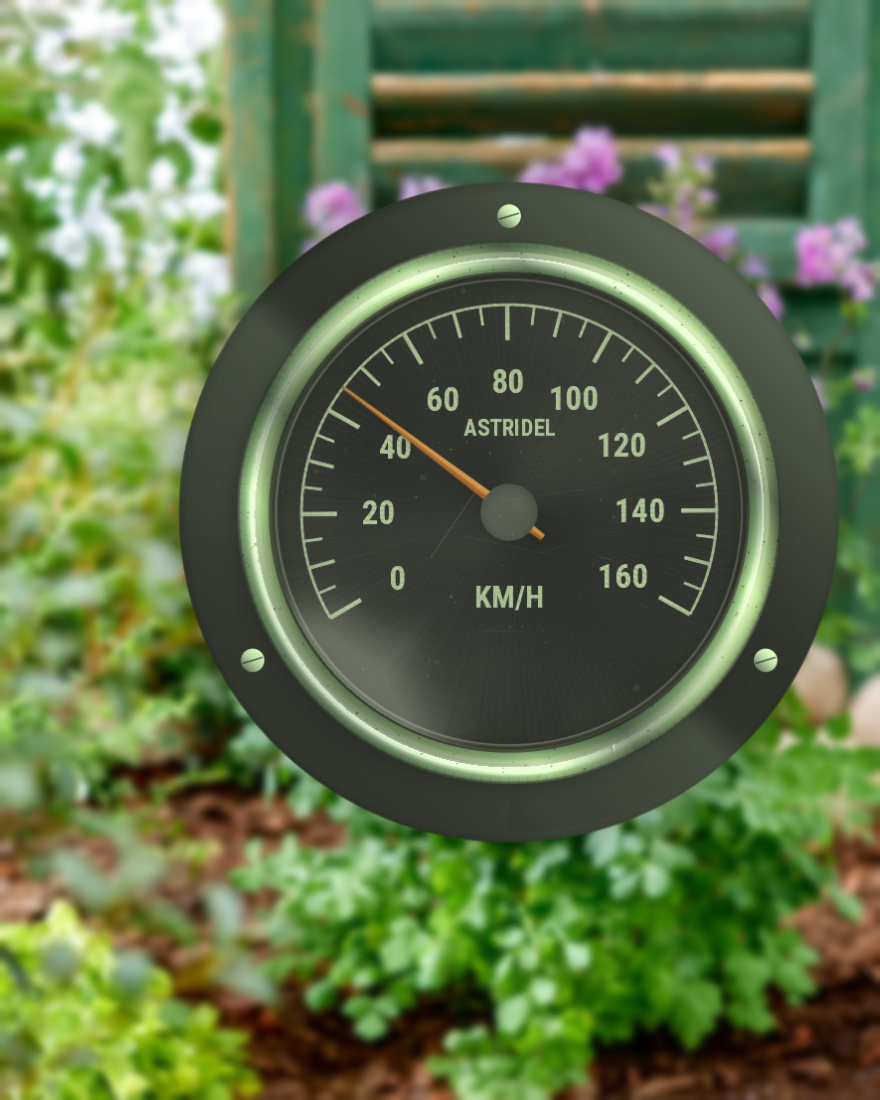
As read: **45** km/h
